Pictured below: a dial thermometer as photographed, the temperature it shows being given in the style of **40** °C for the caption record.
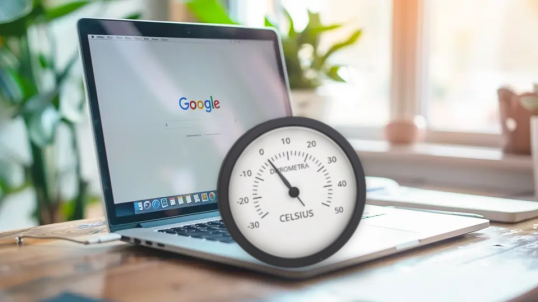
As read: **0** °C
